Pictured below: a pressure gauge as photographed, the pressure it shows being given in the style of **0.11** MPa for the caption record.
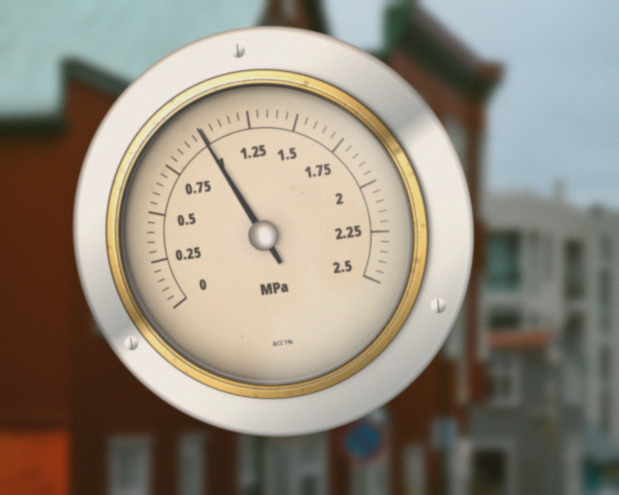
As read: **1** MPa
